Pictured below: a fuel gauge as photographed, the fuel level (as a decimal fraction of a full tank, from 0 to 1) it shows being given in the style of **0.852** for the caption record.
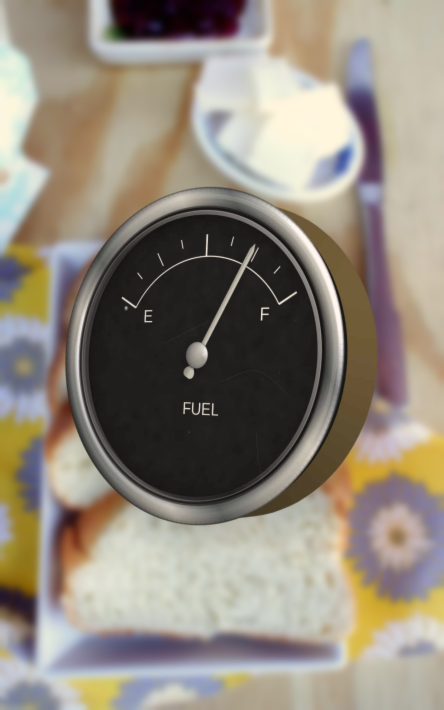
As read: **0.75**
